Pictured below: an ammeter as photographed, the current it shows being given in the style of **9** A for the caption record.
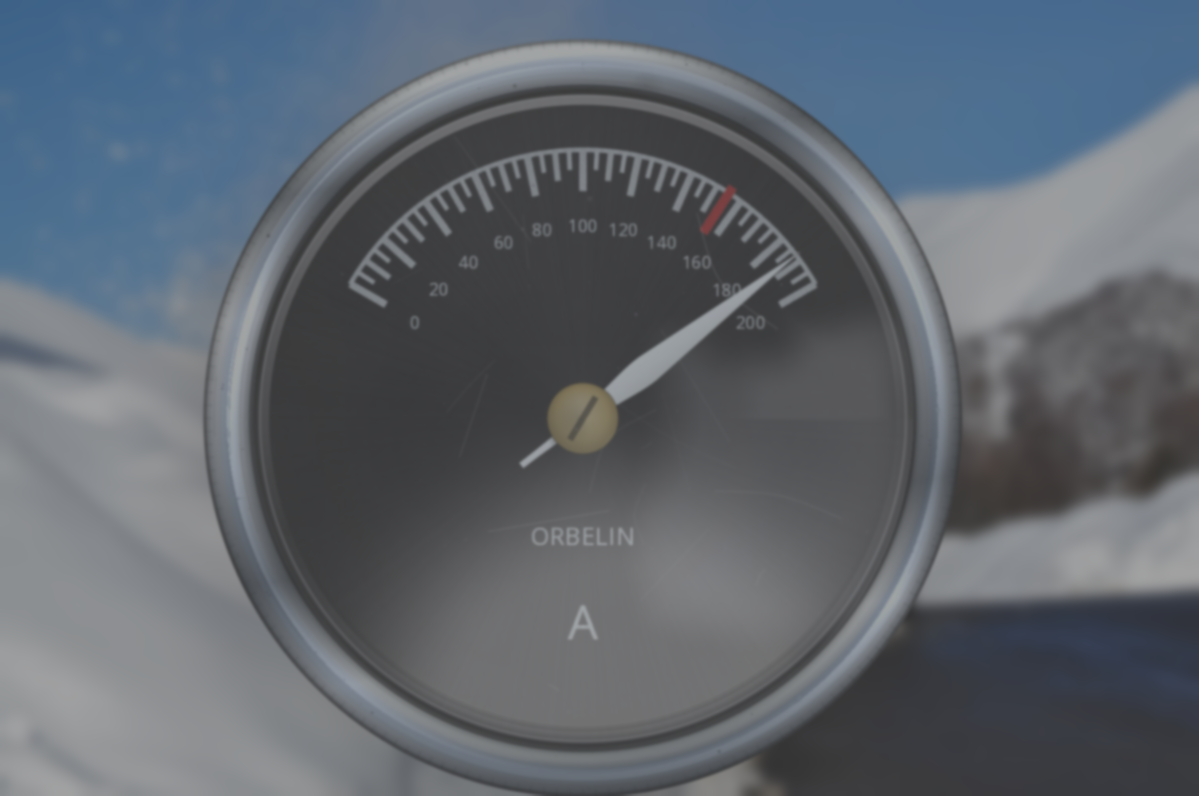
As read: **187.5** A
